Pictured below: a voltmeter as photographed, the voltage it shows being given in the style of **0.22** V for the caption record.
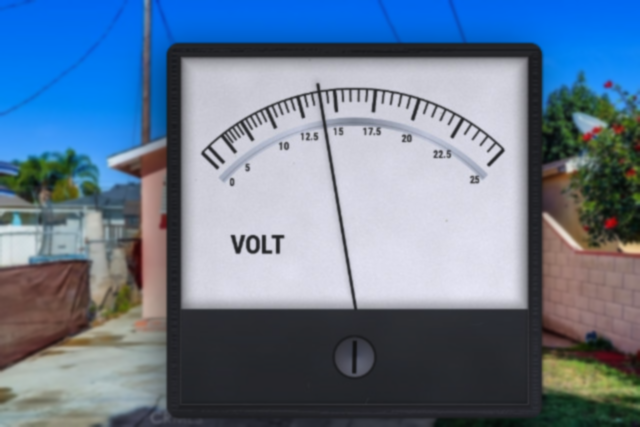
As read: **14** V
